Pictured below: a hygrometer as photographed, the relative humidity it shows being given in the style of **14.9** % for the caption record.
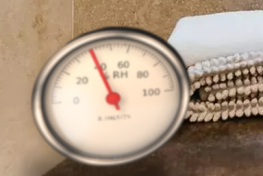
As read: **40** %
